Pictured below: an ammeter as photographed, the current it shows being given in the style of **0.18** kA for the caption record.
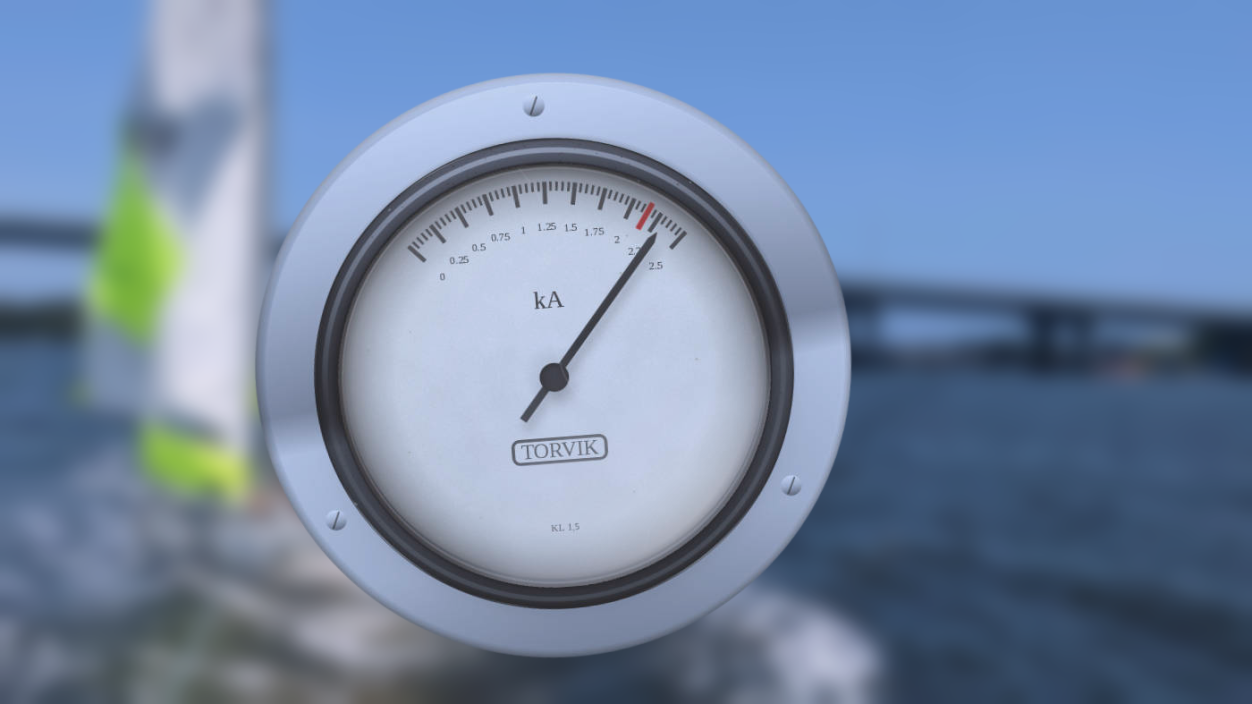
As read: **2.3** kA
